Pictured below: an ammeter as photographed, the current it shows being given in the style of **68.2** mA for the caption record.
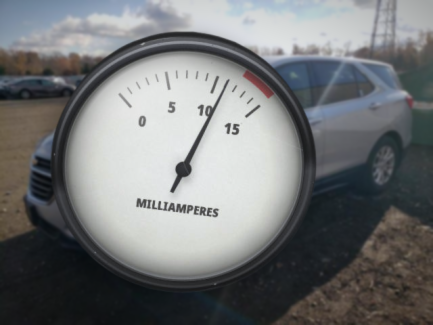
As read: **11** mA
